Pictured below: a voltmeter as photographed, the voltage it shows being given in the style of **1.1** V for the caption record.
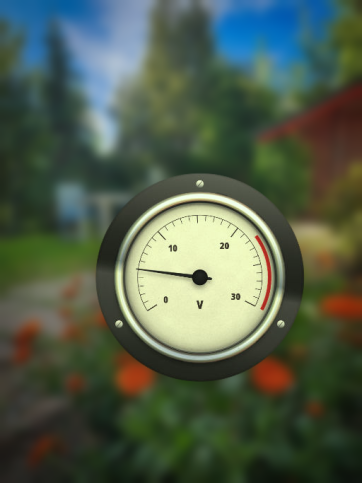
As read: **5** V
